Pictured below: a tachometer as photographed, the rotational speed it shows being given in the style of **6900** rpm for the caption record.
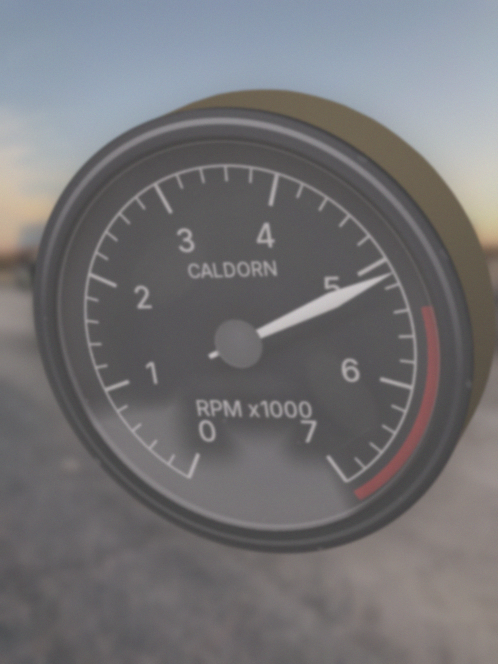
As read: **5100** rpm
